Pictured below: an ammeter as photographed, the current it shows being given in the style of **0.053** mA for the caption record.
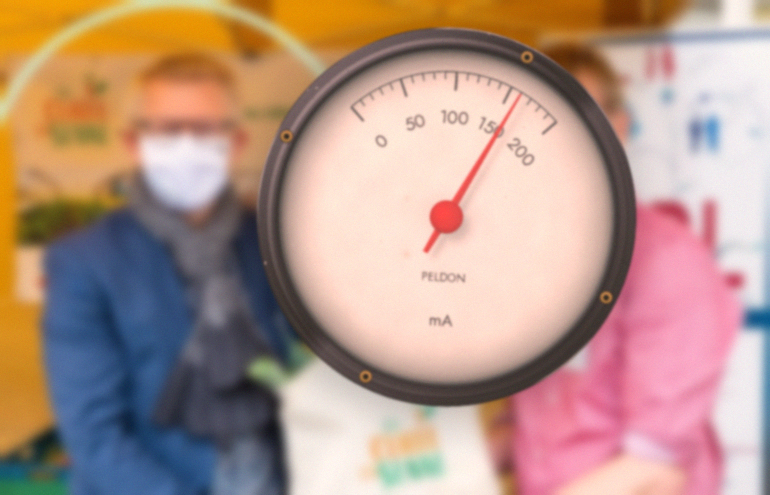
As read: **160** mA
